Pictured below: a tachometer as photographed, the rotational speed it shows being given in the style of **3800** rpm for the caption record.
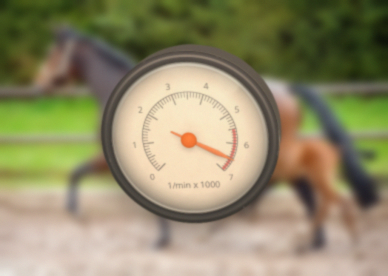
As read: **6500** rpm
